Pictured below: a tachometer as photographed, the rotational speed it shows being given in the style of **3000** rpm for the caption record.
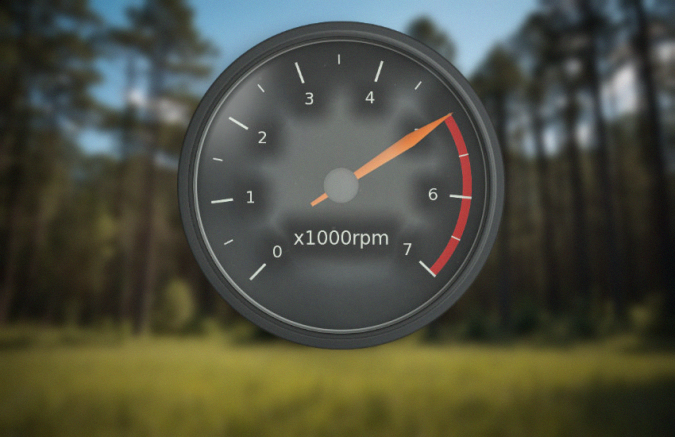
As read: **5000** rpm
